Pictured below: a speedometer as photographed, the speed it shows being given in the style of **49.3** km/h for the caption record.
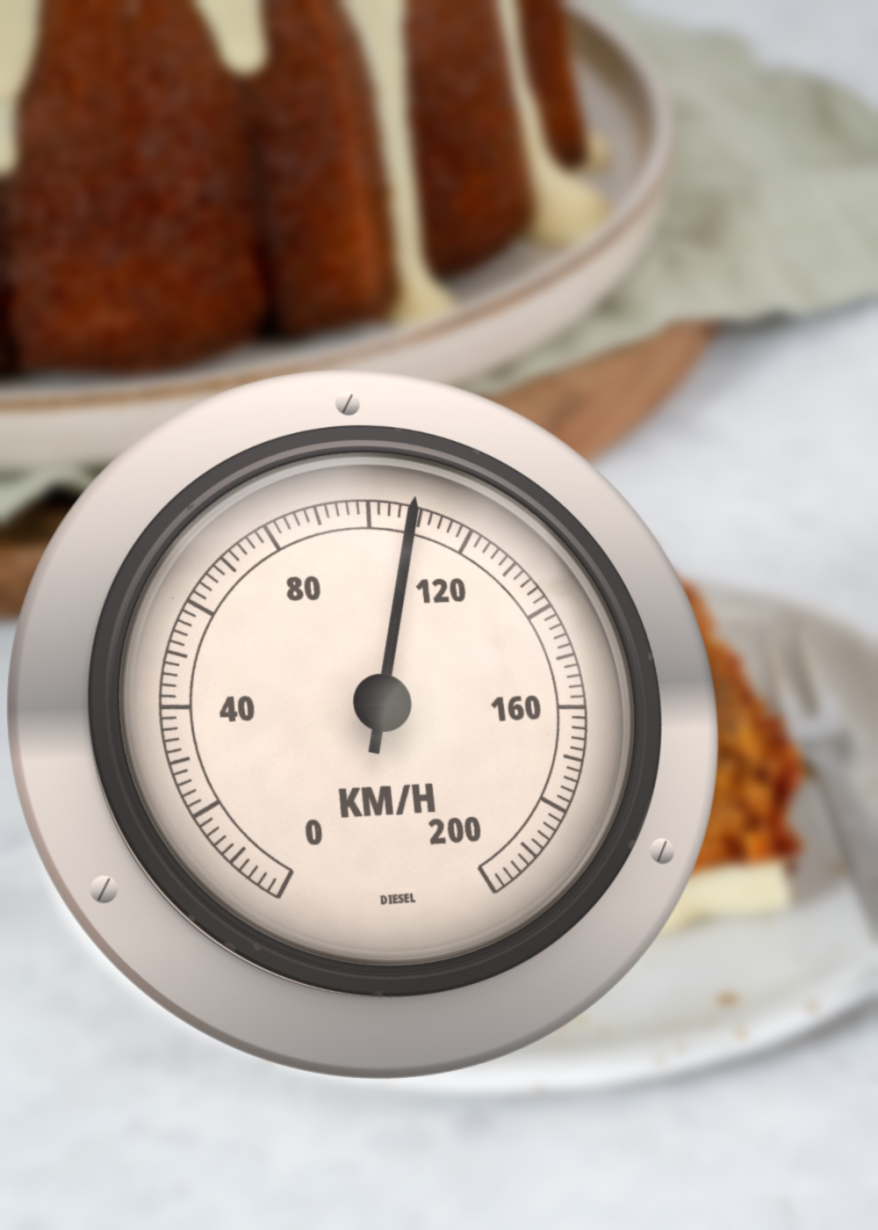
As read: **108** km/h
